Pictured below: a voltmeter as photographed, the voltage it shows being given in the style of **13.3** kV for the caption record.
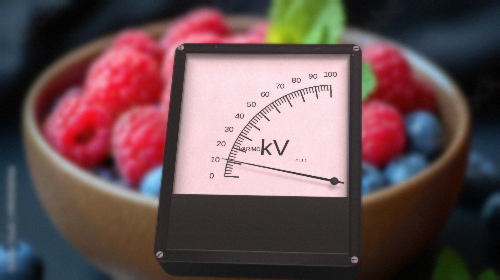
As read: **10** kV
